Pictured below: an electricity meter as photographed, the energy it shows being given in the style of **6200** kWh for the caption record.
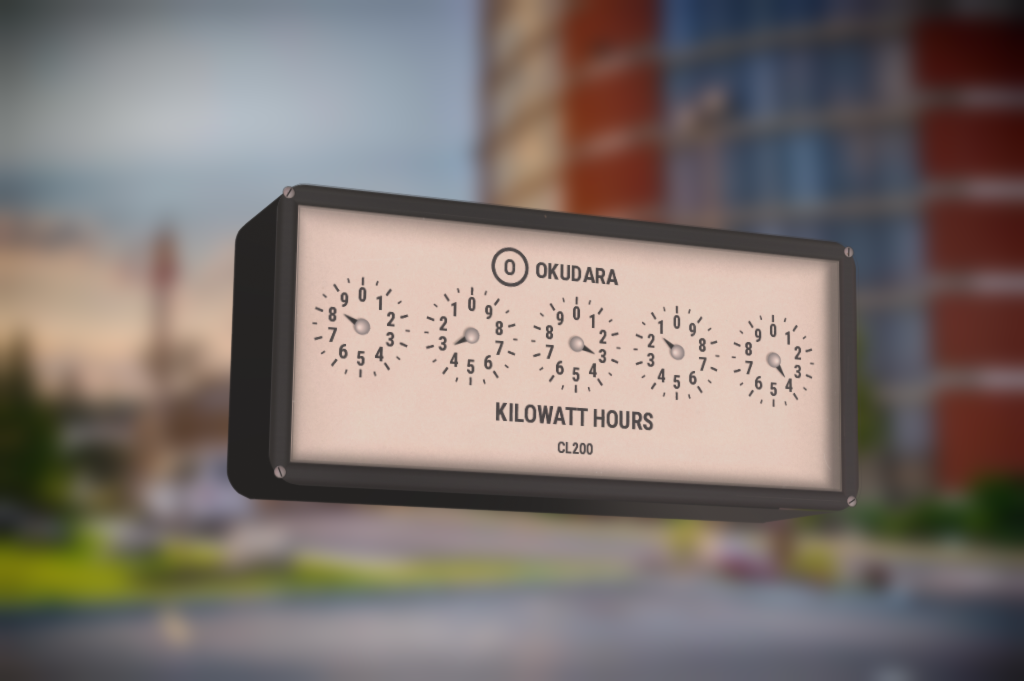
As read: **83314** kWh
